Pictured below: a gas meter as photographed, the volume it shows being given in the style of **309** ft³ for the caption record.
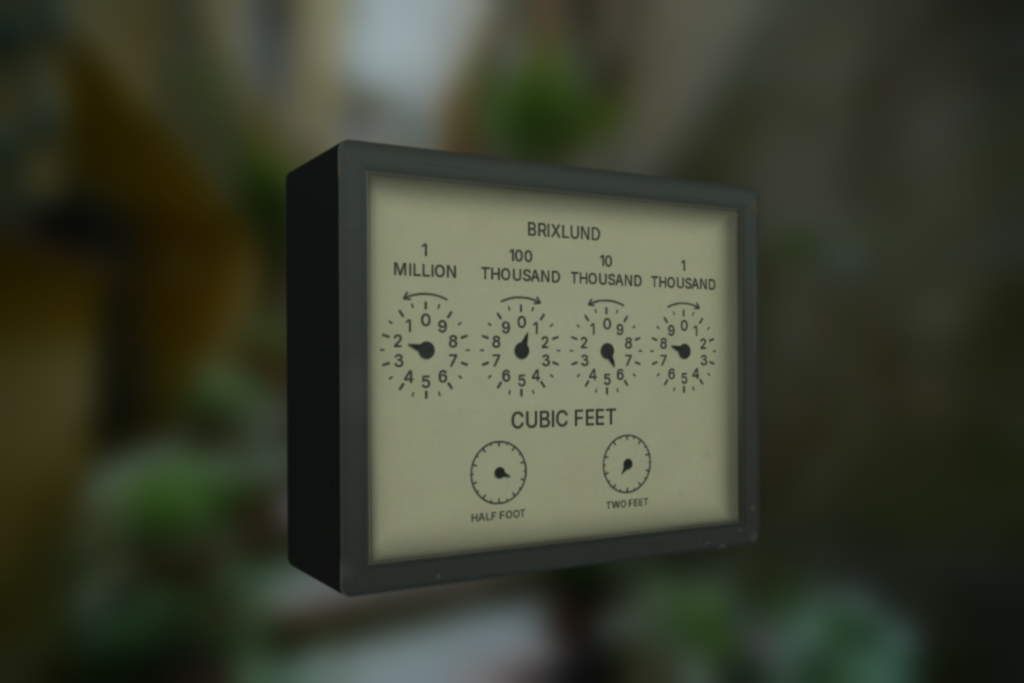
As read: **205800** ft³
